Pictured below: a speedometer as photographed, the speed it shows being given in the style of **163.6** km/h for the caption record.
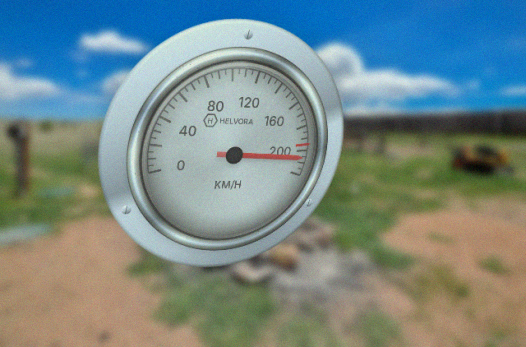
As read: **205** km/h
